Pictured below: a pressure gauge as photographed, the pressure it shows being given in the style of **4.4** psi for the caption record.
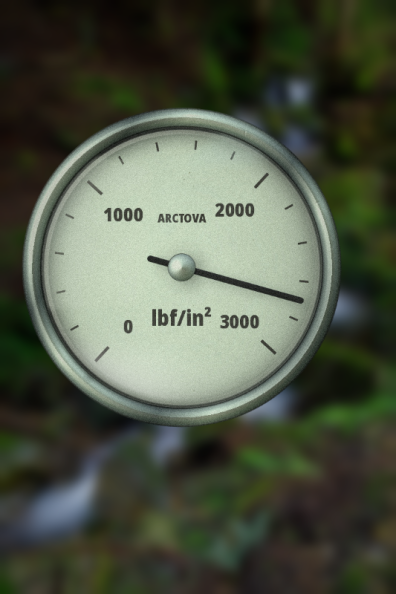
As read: **2700** psi
